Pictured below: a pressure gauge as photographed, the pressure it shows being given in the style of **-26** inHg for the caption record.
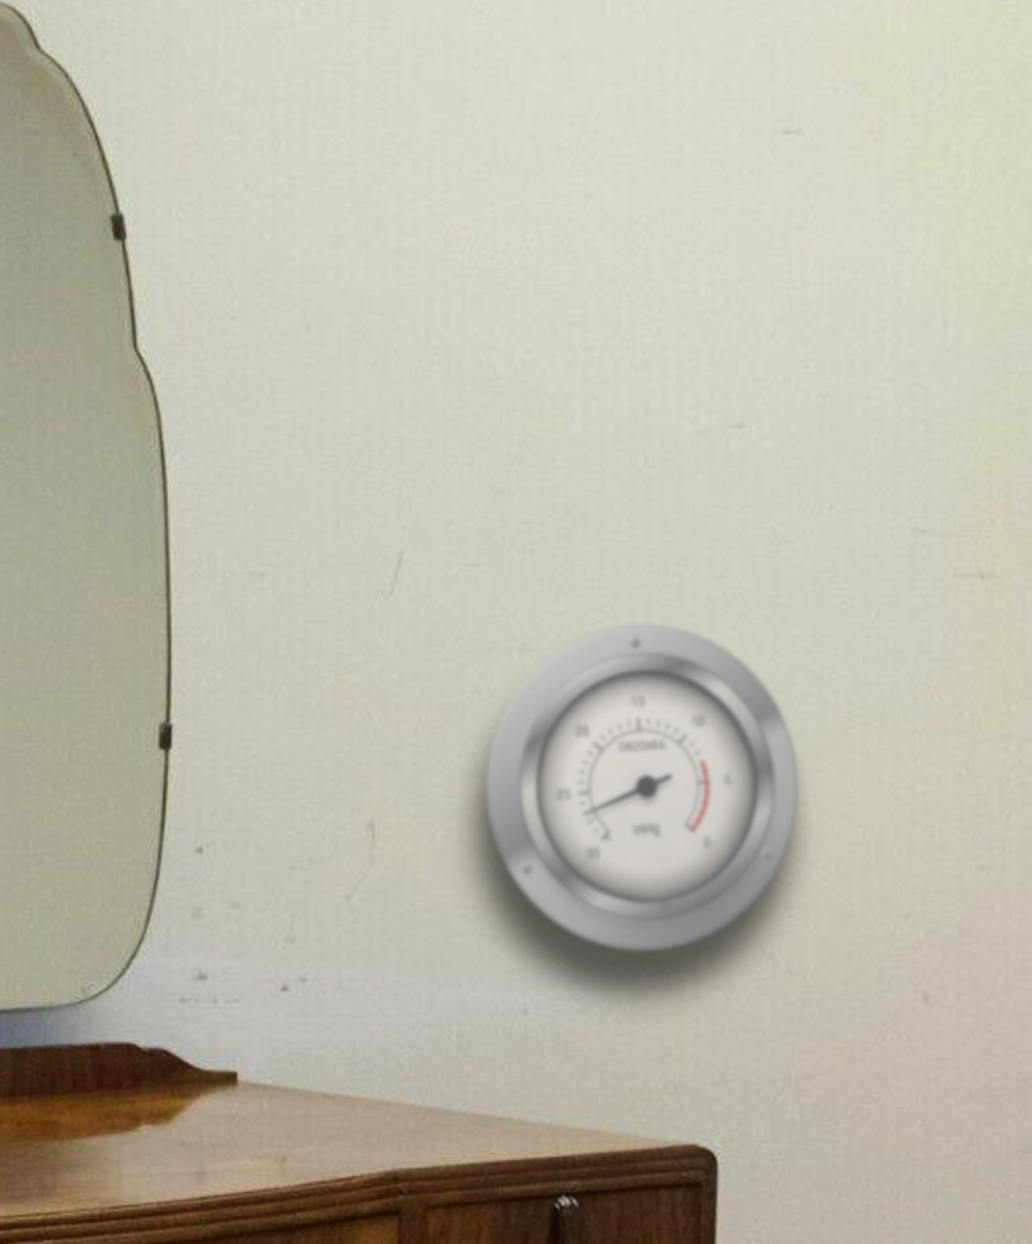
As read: **-27** inHg
